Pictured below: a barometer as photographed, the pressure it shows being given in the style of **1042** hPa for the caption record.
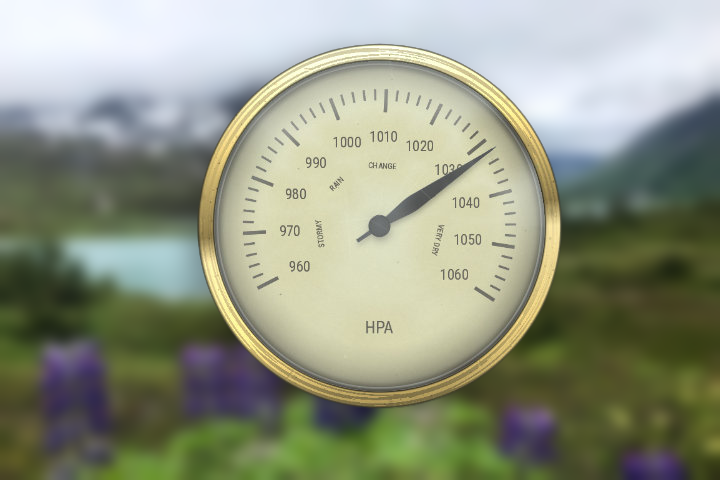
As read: **1032** hPa
